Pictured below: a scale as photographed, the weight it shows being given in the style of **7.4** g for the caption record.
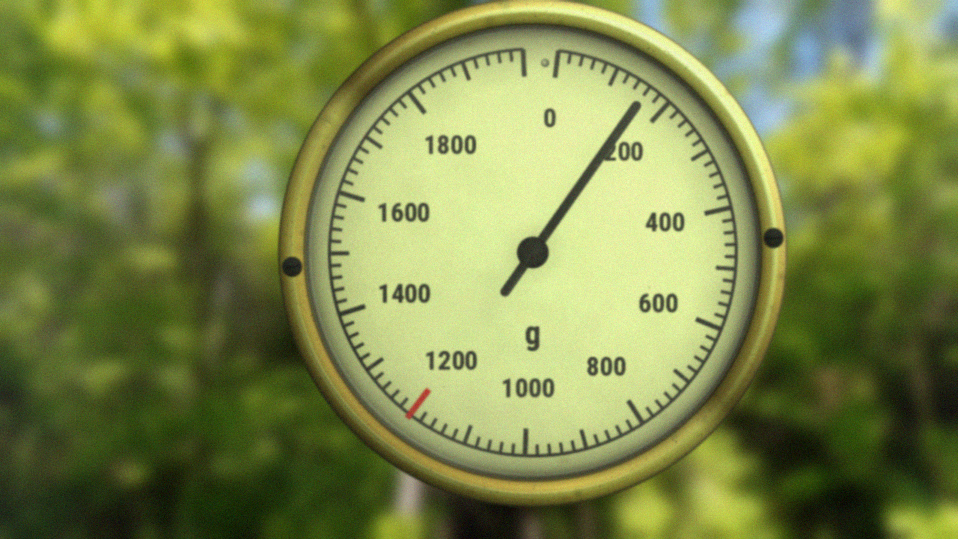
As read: **160** g
